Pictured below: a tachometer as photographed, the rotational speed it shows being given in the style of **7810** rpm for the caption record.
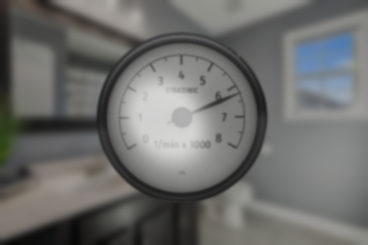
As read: **6250** rpm
